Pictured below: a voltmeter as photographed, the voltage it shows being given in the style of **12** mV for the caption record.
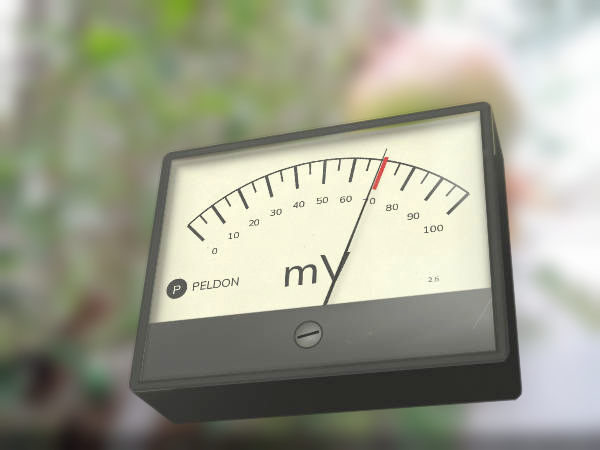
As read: **70** mV
